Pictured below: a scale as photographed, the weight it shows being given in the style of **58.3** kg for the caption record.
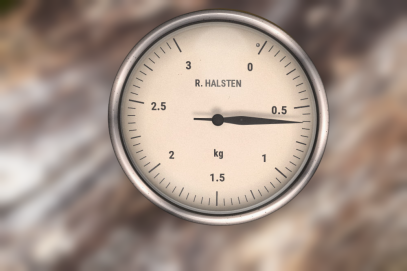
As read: **0.6** kg
